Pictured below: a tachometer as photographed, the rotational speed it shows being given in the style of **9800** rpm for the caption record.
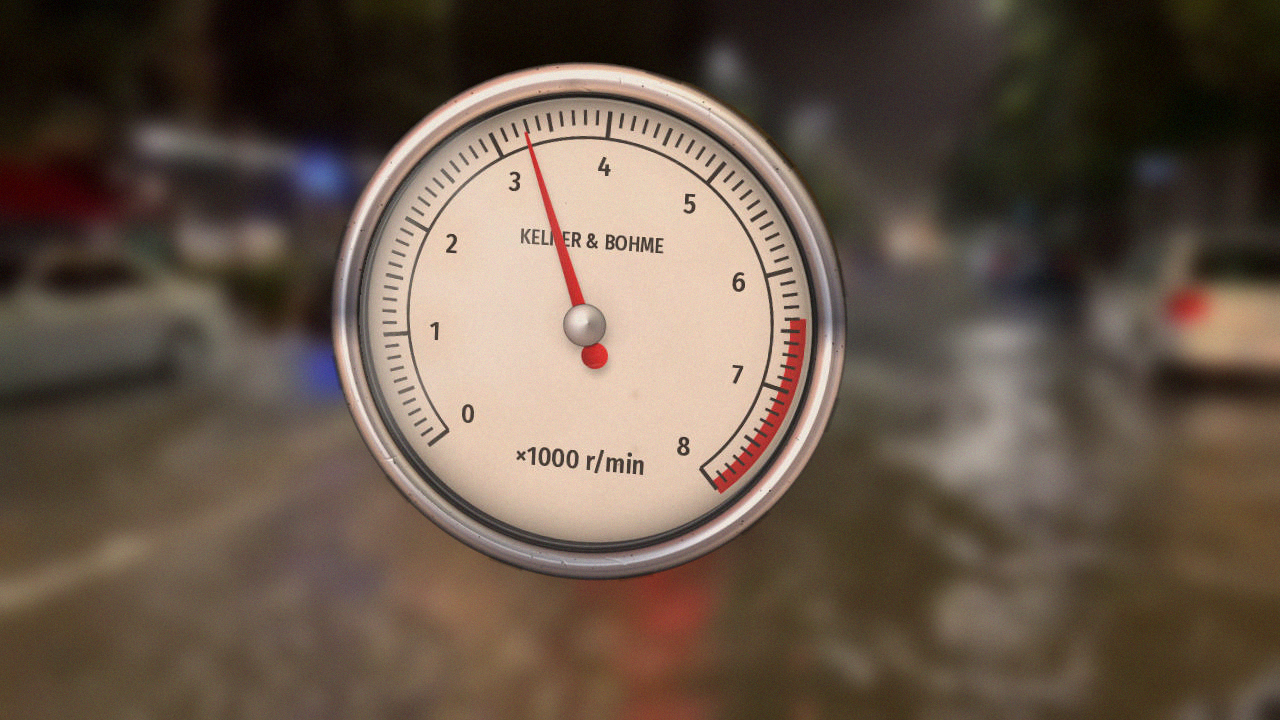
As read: **3300** rpm
